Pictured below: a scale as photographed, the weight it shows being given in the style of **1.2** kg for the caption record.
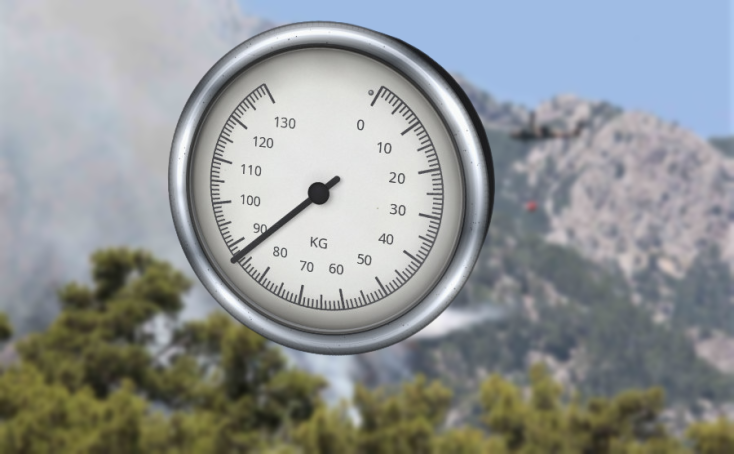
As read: **87** kg
